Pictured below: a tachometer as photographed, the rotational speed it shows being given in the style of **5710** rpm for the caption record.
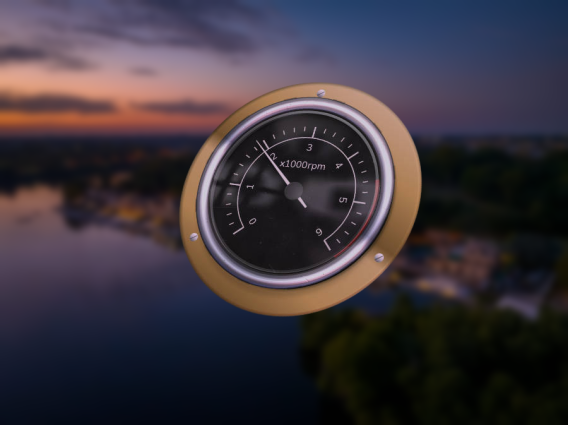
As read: **1900** rpm
